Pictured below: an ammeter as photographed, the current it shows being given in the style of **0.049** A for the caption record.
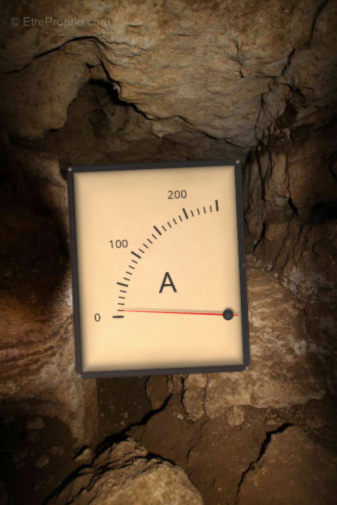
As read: **10** A
